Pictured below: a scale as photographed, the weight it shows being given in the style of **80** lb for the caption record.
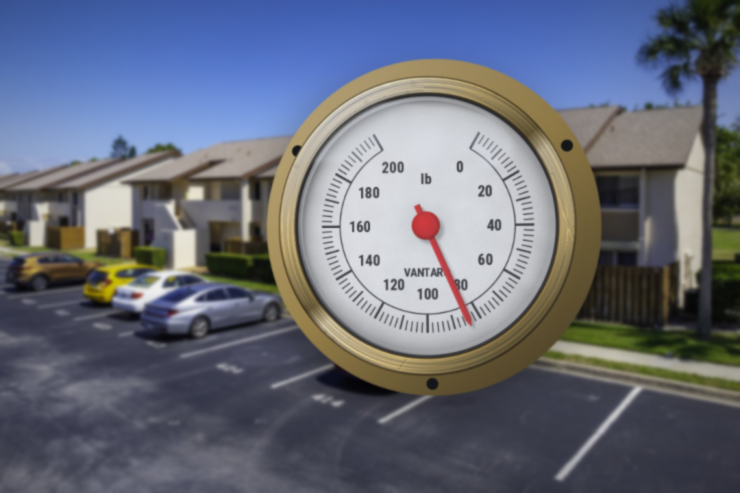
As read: **84** lb
